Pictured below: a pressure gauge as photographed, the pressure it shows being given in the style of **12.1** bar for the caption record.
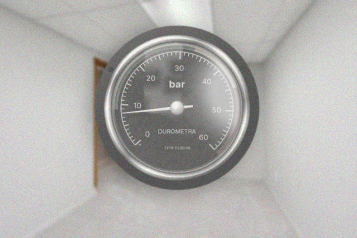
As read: **8** bar
